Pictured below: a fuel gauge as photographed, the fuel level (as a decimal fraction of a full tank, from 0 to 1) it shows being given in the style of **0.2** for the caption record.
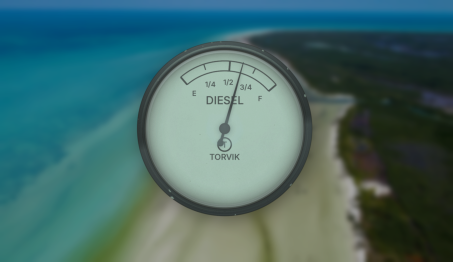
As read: **0.625**
